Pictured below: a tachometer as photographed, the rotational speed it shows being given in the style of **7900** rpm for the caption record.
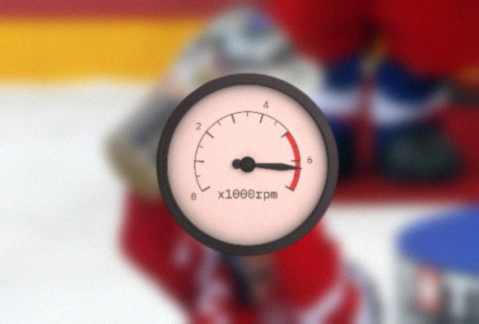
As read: **6250** rpm
